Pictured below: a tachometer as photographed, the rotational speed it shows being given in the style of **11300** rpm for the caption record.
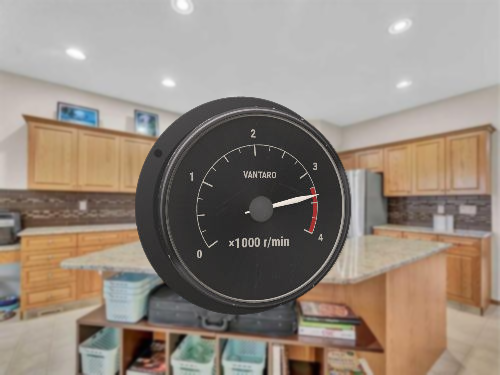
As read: **3375** rpm
